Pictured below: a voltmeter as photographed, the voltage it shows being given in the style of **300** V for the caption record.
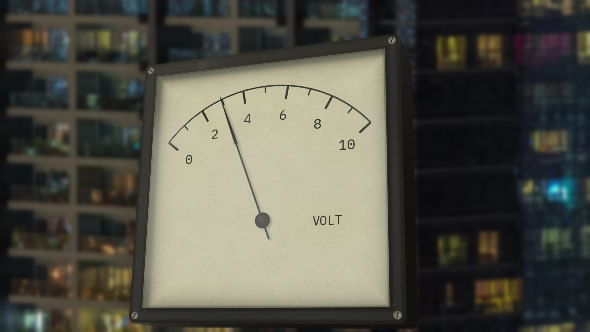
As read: **3** V
